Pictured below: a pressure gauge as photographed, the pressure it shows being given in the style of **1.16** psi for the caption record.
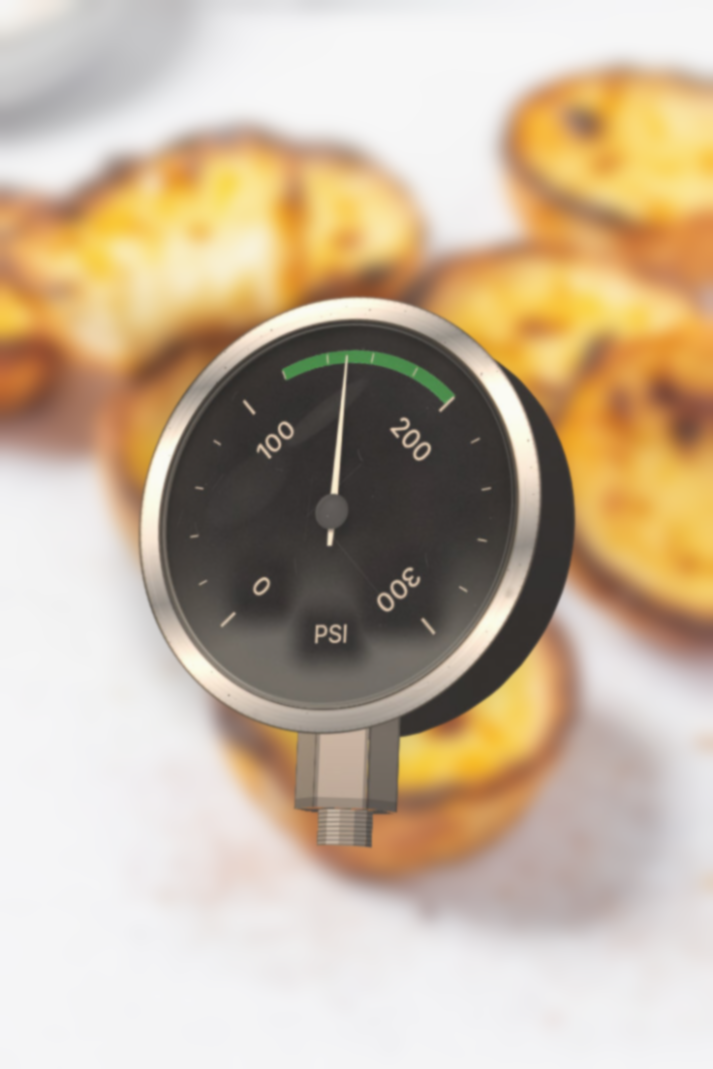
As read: **150** psi
